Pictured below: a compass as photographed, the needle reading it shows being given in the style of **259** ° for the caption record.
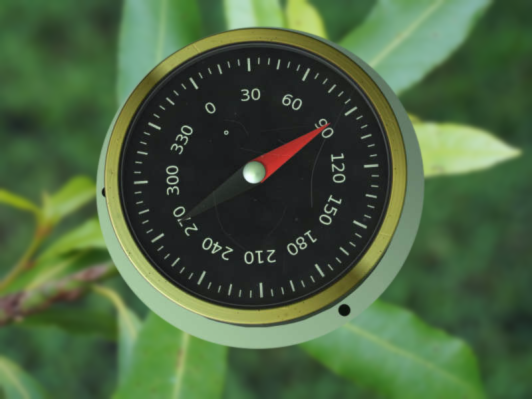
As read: **90** °
